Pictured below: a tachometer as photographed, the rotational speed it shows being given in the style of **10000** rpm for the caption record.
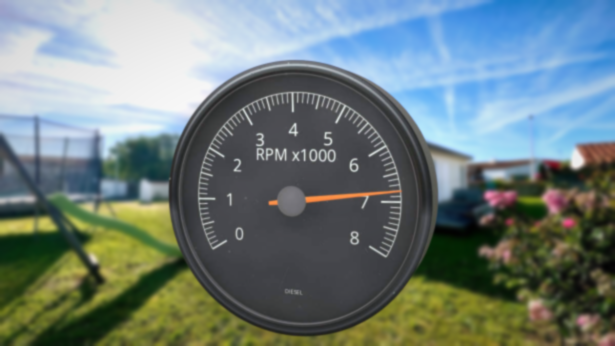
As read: **6800** rpm
